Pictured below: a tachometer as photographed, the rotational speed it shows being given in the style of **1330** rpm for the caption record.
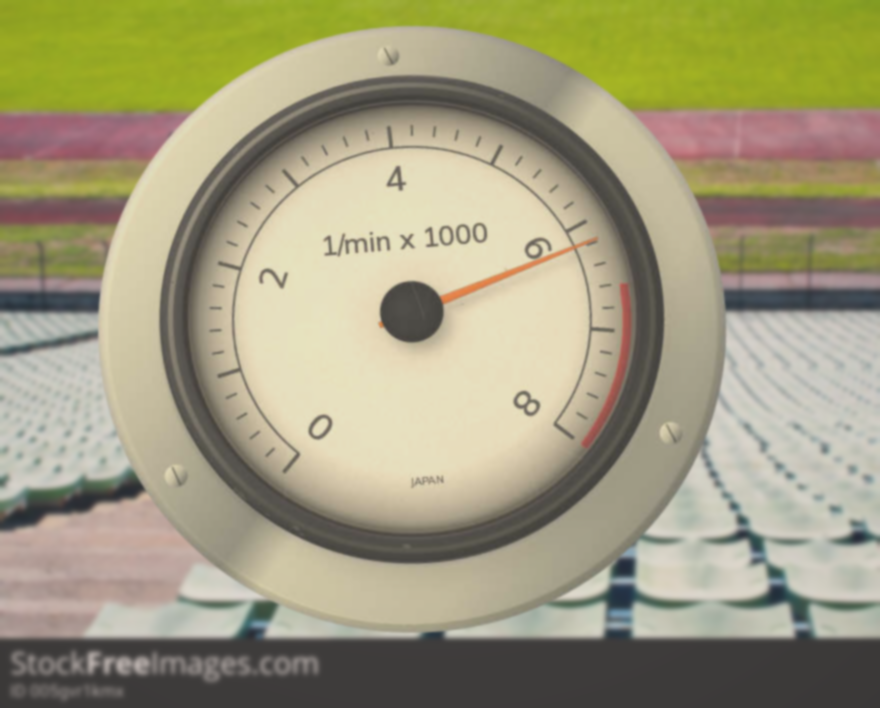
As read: **6200** rpm
